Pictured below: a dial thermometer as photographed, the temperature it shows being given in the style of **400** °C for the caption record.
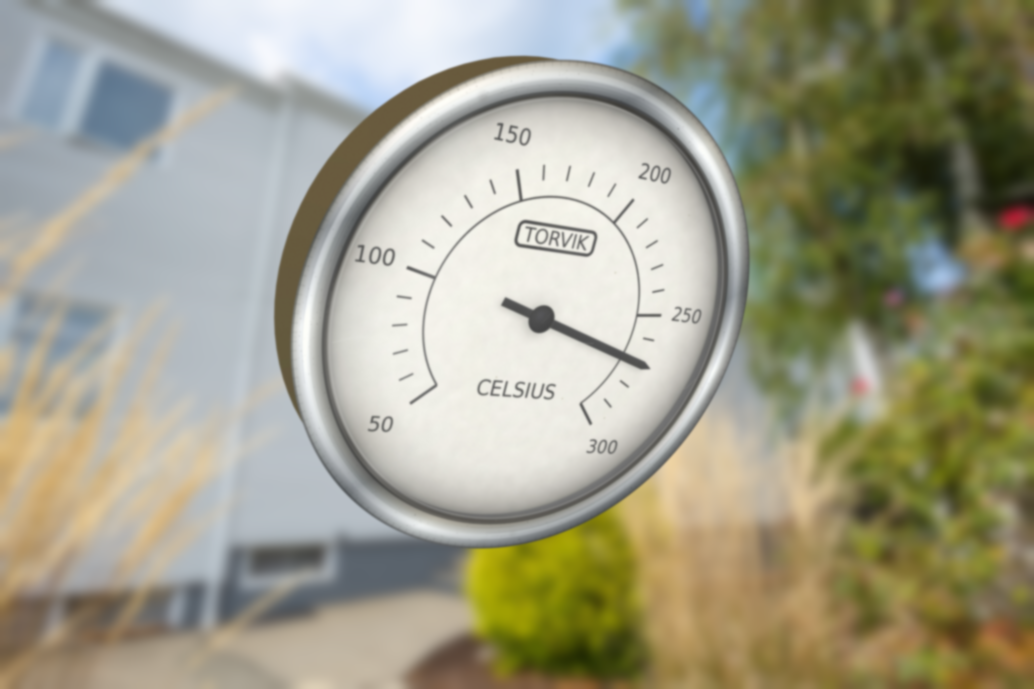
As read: **270** °C
